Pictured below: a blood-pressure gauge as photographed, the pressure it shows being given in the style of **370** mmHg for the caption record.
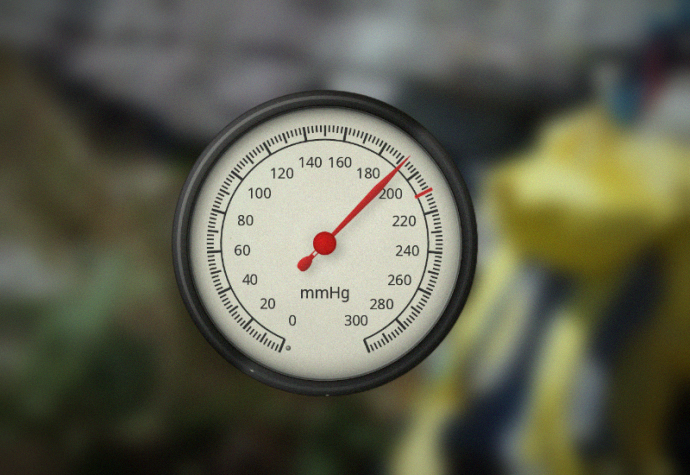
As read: **192** mmHg
